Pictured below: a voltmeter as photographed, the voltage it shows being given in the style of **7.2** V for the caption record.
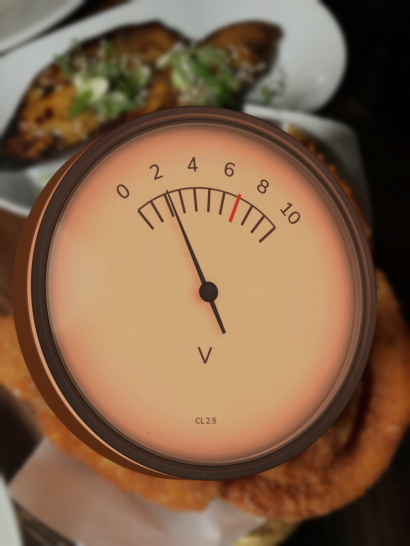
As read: **2** V
